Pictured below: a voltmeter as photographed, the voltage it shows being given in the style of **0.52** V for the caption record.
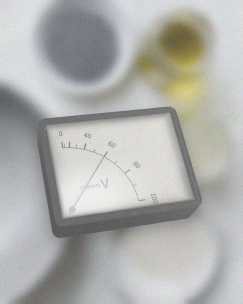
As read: **60** V
